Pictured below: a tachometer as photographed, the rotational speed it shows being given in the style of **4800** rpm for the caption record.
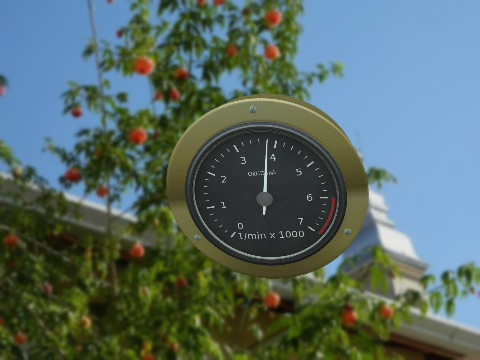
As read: **3800** rpm
